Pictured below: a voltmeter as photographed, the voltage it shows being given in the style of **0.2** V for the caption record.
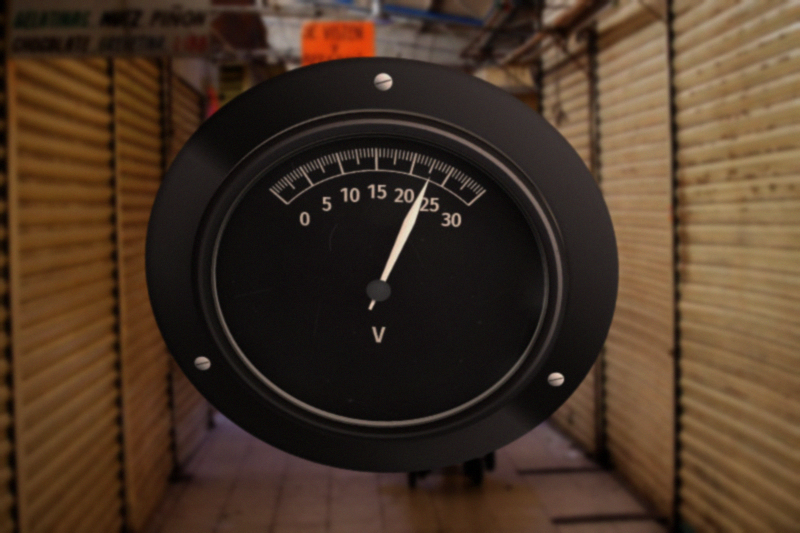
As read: **22.5** V
